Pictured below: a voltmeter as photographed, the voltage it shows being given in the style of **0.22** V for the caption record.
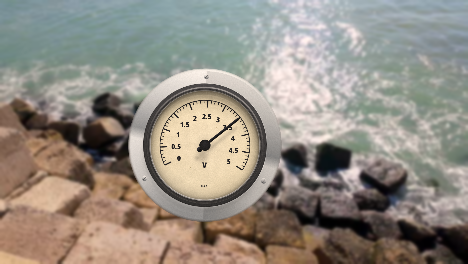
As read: **3.5** V
